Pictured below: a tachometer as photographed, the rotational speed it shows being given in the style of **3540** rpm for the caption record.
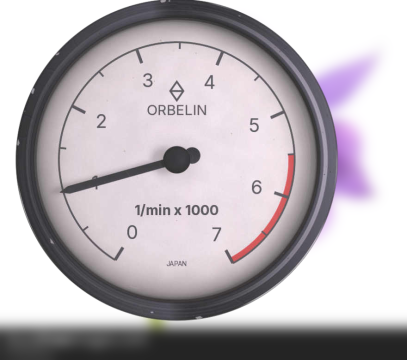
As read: **1000** rpm
